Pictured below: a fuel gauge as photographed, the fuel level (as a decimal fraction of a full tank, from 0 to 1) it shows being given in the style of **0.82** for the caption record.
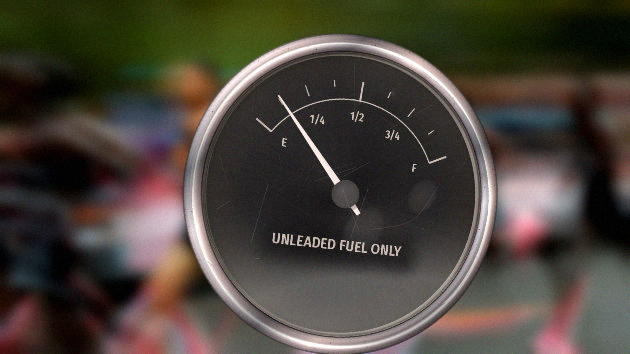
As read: **0.125**
